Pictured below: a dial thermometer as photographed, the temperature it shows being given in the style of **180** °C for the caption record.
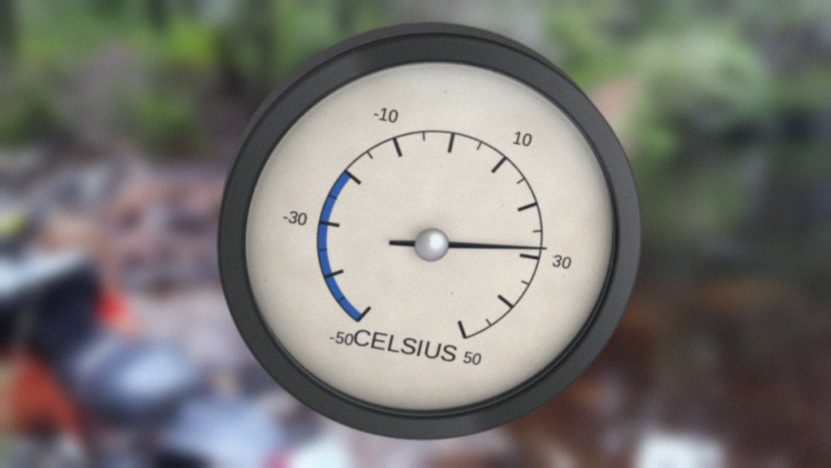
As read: **27.5** °C
